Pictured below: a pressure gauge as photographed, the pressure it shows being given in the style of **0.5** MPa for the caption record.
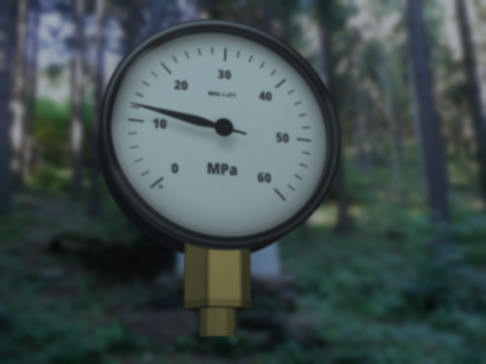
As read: **12** MPa
